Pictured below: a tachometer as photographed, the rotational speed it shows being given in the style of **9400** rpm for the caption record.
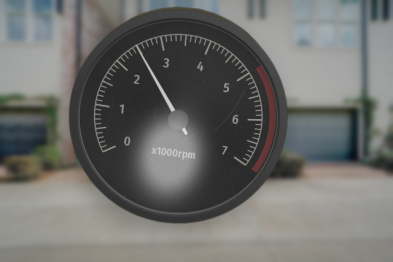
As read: **2500** rpm
